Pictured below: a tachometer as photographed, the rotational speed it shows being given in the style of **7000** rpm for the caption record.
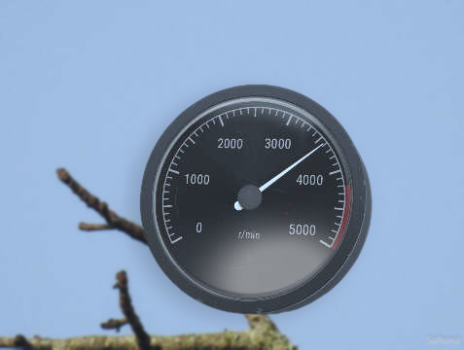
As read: **3600** rpm
